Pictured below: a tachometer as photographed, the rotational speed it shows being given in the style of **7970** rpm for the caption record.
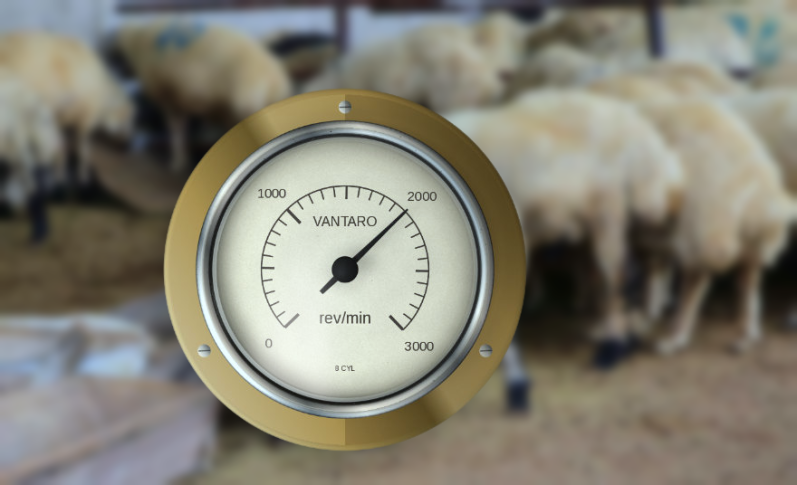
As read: **2000** rpm
